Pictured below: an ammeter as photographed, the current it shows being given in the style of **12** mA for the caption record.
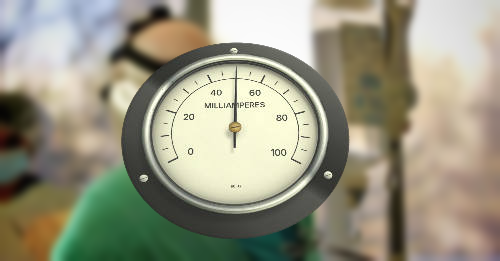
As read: **50** mA
